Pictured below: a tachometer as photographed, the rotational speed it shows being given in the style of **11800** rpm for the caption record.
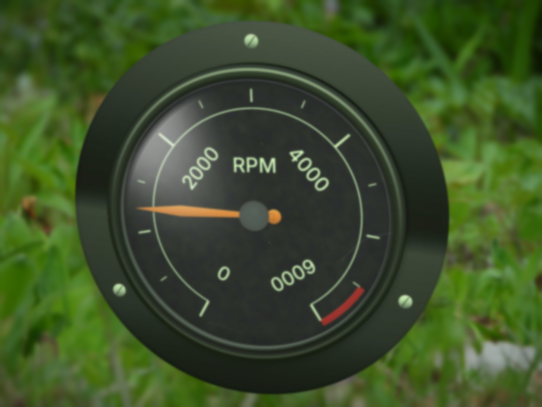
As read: **1250** rpm
